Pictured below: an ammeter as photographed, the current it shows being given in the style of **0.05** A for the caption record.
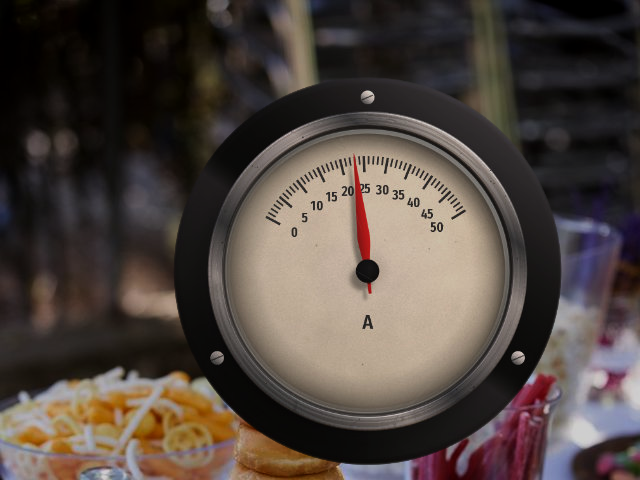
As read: **23** A
